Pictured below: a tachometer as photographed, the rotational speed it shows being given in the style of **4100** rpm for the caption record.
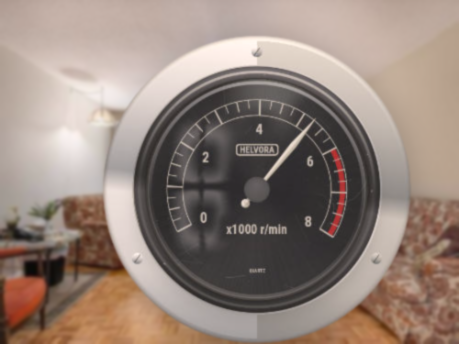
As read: **5250** rpm
